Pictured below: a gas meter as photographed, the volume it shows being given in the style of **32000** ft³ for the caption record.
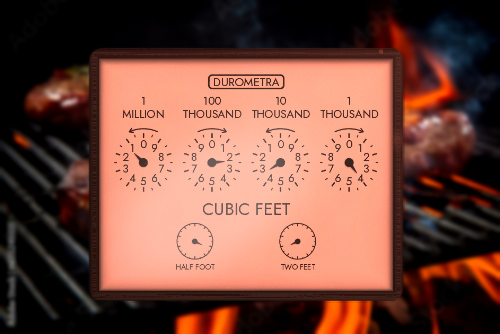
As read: **123400** ft³
